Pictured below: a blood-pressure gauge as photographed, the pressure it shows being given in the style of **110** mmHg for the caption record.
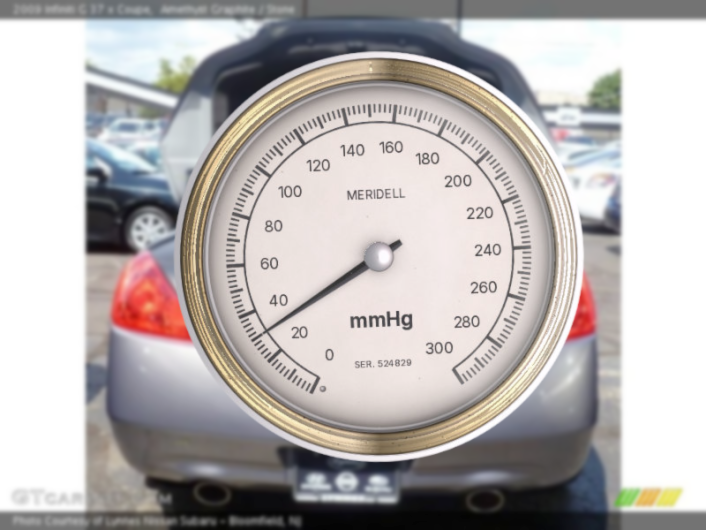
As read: **30** mmHg
